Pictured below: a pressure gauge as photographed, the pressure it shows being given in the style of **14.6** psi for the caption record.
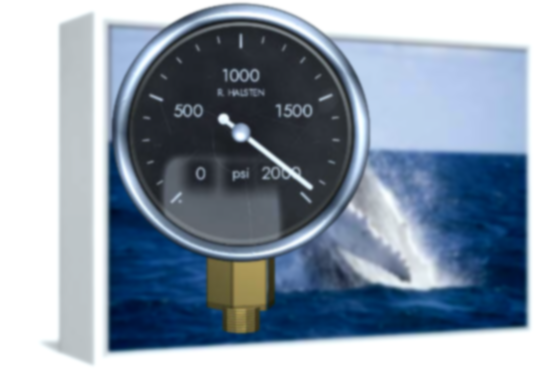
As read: **1950** psi
